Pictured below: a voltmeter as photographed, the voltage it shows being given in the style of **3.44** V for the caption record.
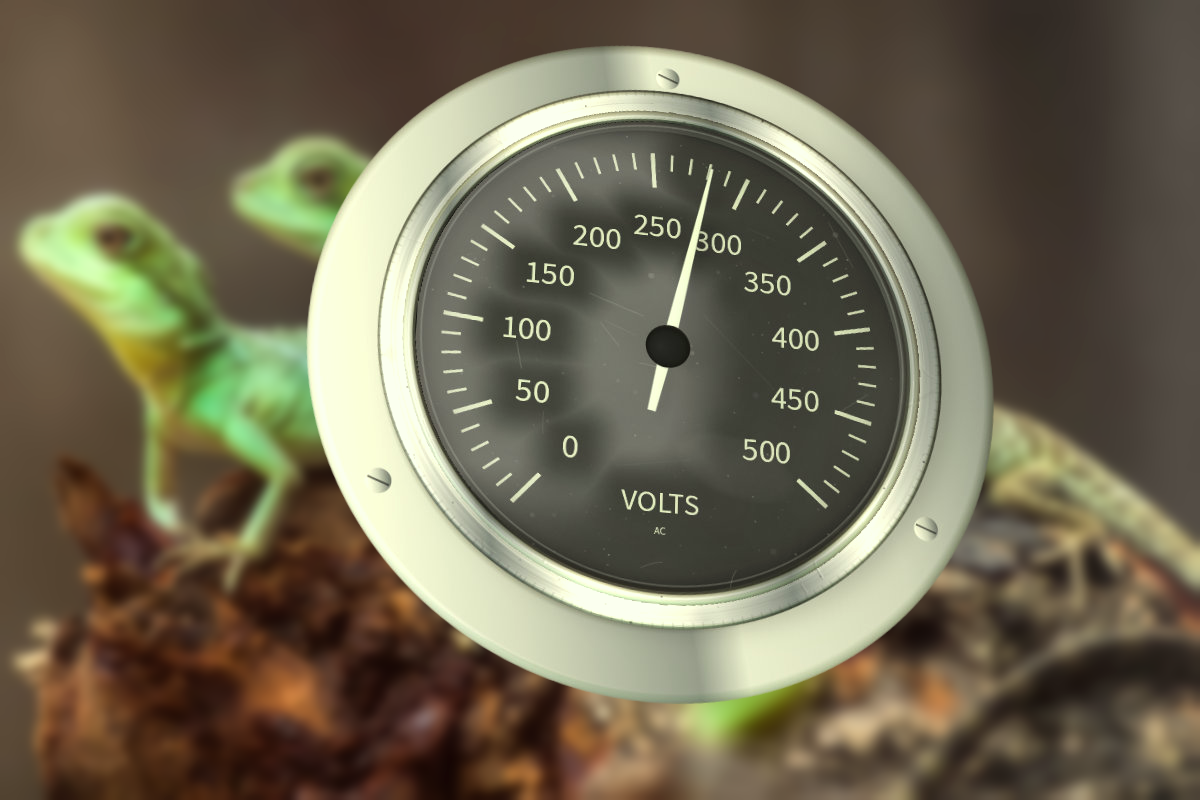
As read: **280** V
